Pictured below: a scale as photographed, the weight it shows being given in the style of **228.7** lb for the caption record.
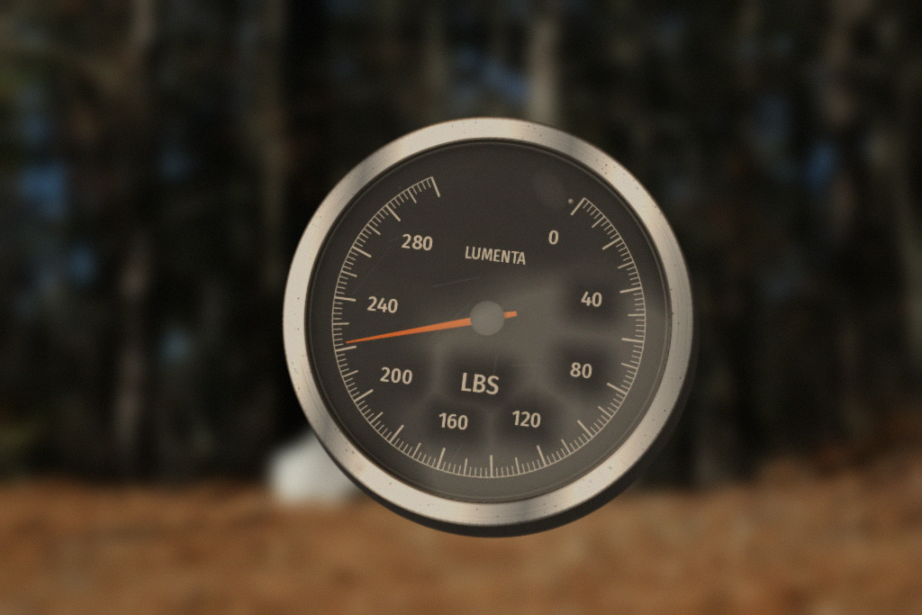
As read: **222** lb
